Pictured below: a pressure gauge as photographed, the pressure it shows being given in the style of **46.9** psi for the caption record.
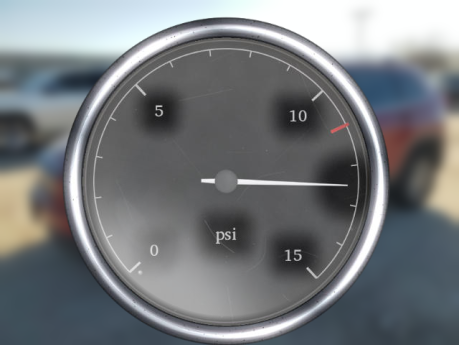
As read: **12.5** psi
